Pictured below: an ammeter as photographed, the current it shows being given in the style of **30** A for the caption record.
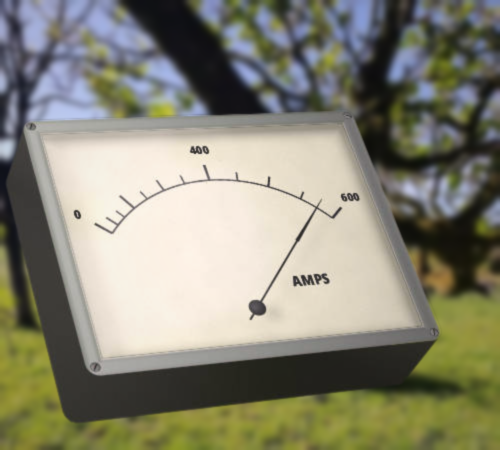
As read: **575** A
